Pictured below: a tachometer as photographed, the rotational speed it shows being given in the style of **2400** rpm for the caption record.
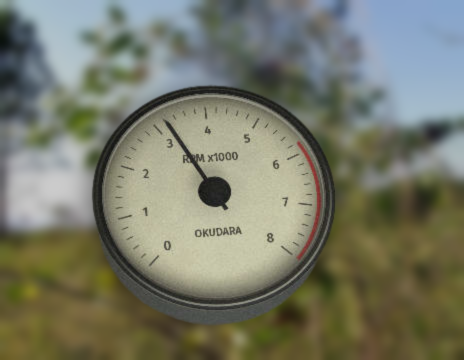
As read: **3200** rpm
